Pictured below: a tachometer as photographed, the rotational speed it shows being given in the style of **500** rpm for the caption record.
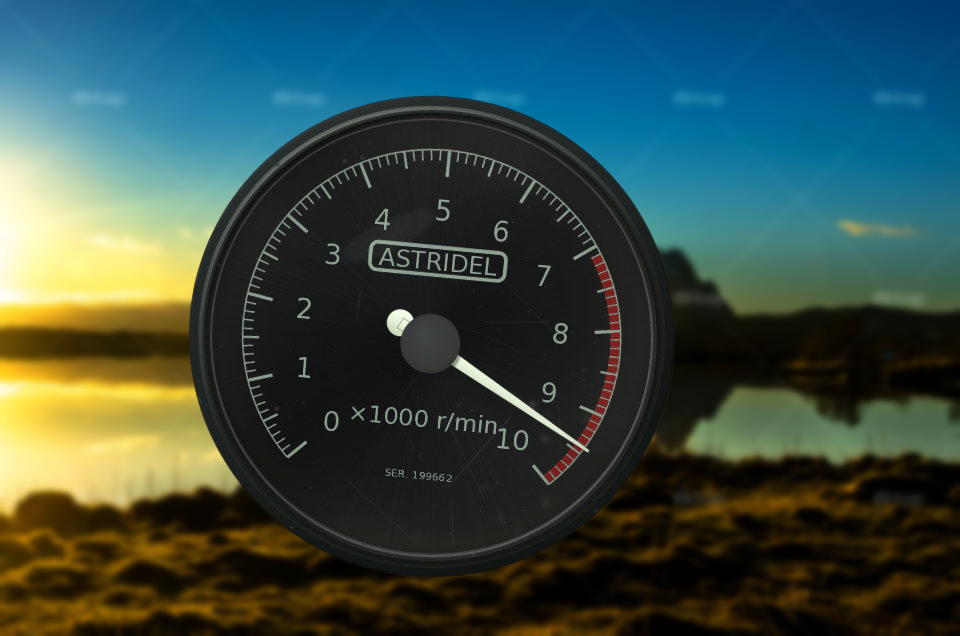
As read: **9400** rpm
